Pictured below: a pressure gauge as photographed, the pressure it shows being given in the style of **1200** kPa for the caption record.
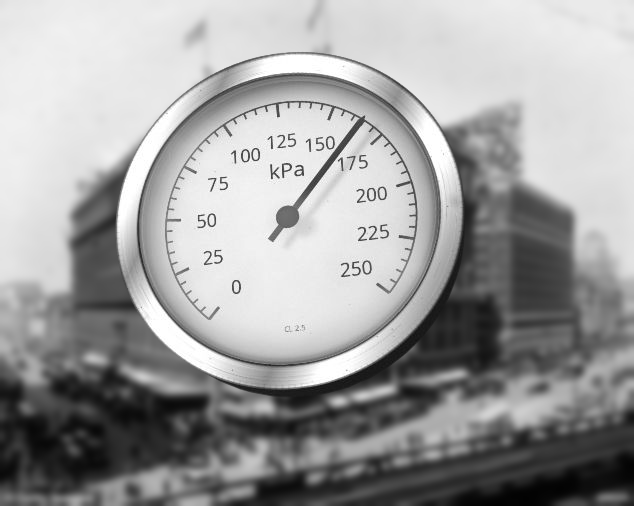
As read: **165** kPa
